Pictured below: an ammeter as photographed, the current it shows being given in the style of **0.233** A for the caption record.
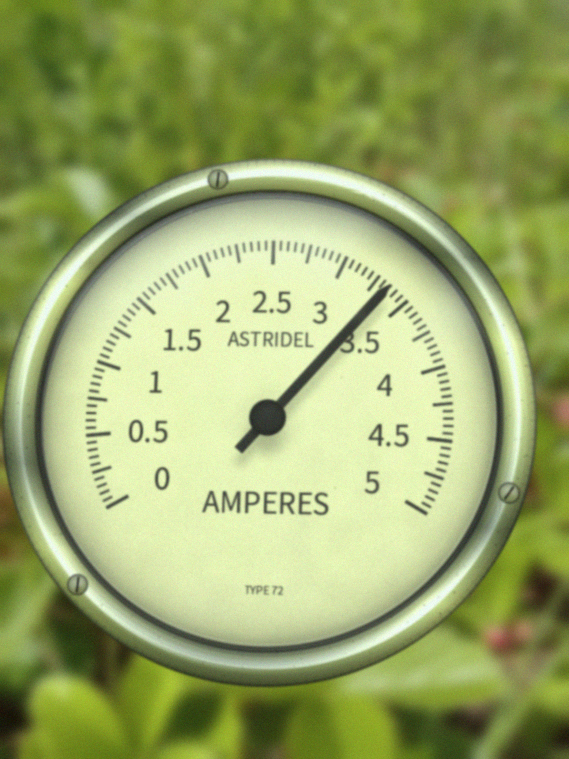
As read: **3.35** A
